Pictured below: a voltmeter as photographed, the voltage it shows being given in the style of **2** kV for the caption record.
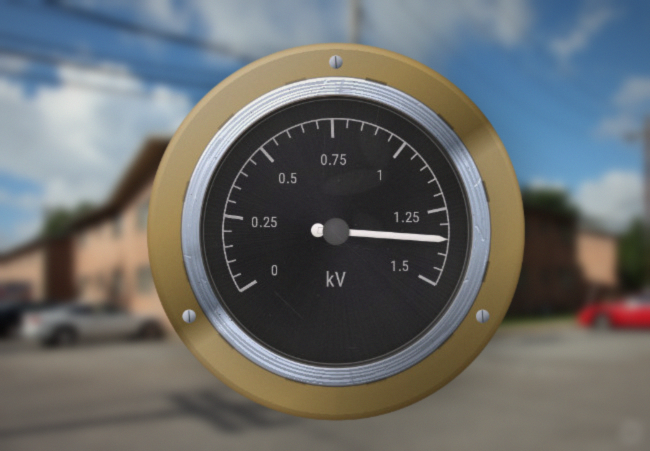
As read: **1.35** kV
